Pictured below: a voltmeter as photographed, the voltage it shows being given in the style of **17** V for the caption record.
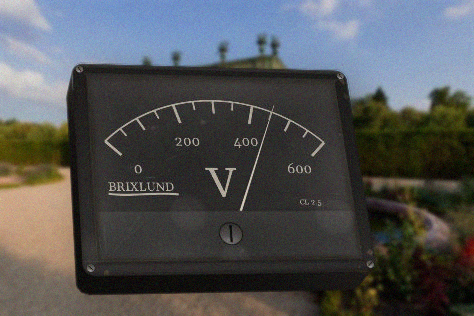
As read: **450** V
